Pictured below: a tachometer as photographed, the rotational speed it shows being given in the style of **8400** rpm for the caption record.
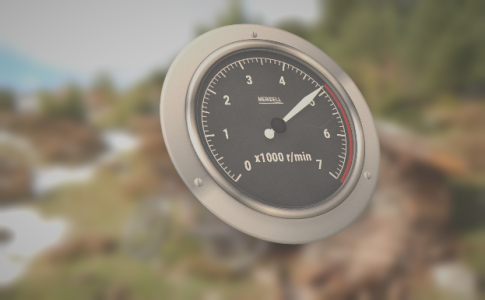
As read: **4900** rpm
